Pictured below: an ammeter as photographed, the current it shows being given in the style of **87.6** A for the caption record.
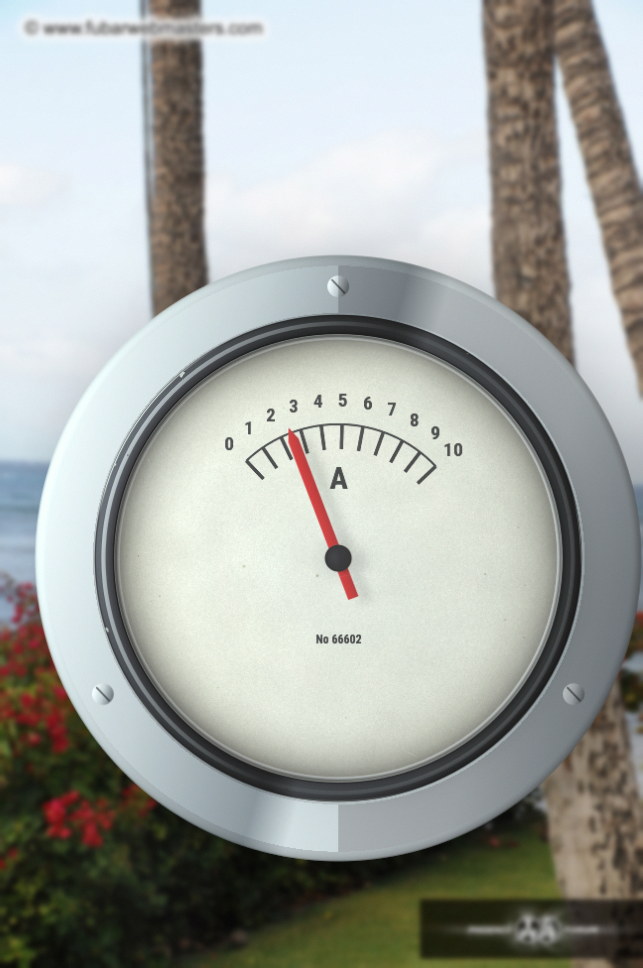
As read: **2.5** A
